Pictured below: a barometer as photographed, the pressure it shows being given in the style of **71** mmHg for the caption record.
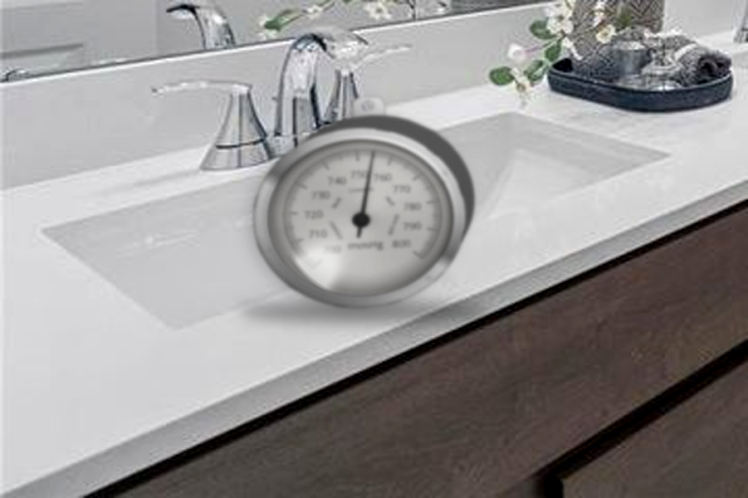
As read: **755** mmHg
